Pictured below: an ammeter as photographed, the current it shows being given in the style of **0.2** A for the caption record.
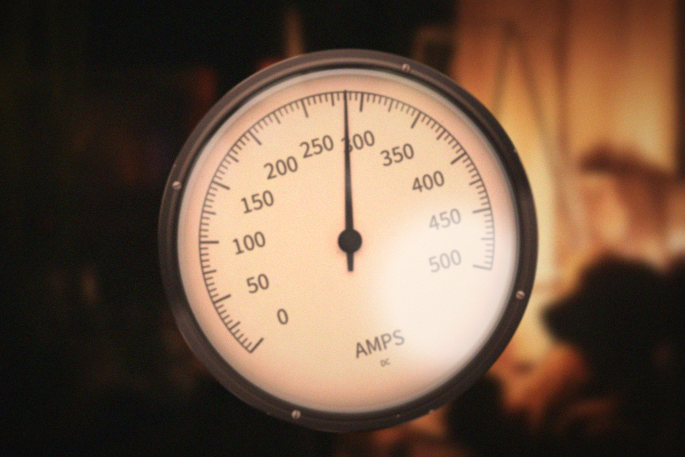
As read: **285** A
